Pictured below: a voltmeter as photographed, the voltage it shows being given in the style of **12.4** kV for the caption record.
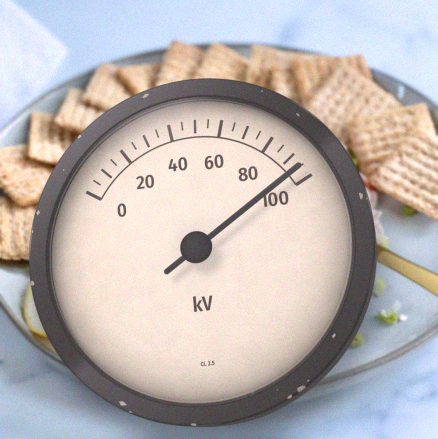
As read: **95** kV
